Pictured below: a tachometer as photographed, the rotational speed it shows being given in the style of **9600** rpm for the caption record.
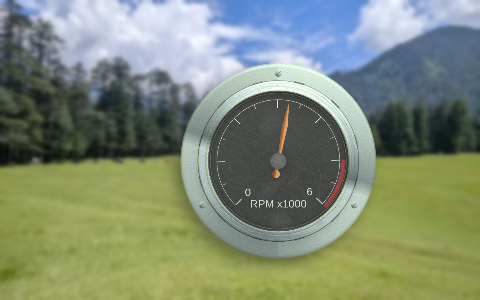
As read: **3250** rpm
